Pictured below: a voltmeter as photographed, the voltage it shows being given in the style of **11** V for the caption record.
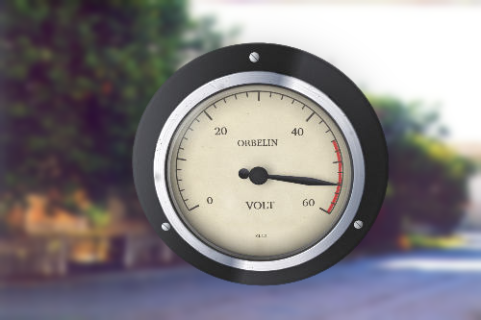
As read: **54** V
